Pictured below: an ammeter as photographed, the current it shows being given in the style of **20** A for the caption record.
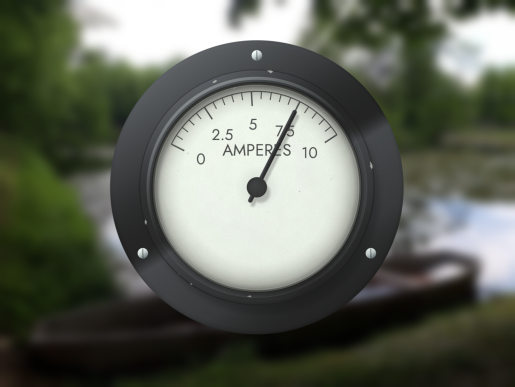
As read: **7.5** A
